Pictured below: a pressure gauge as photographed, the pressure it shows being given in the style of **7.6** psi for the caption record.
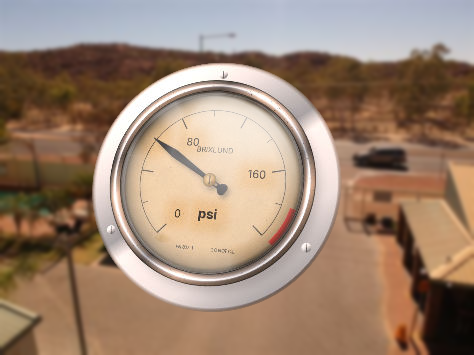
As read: **60** psi
